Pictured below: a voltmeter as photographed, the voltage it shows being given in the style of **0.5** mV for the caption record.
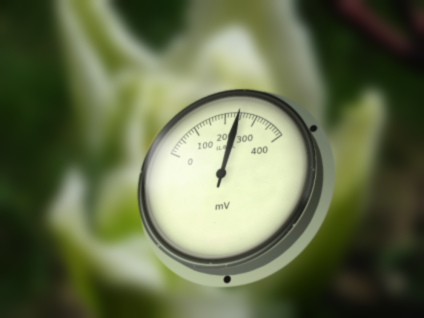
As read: **250** mV
